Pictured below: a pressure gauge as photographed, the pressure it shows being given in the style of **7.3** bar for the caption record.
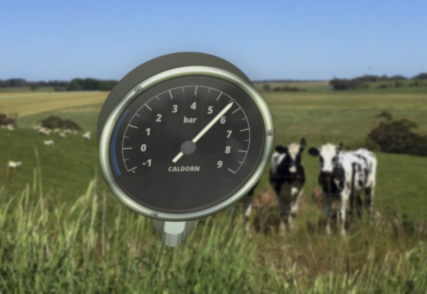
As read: **5.5** bar
